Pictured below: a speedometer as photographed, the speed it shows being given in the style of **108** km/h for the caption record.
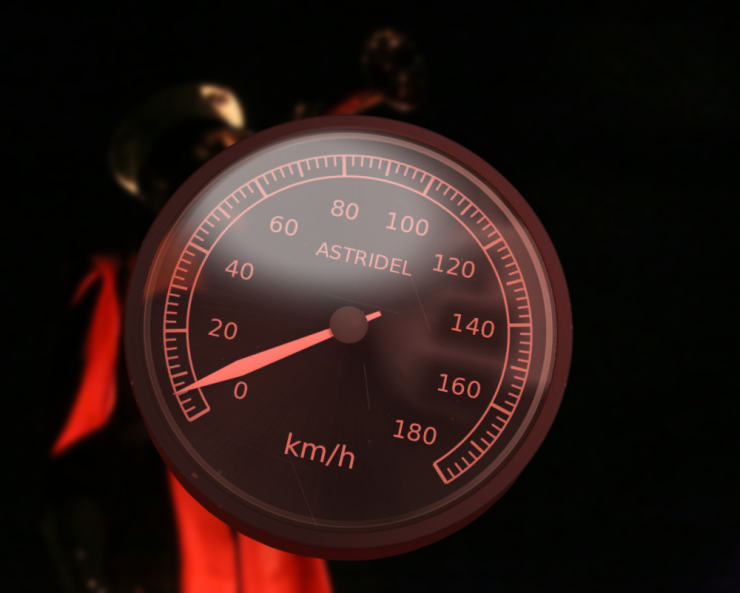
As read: **6** km/h
